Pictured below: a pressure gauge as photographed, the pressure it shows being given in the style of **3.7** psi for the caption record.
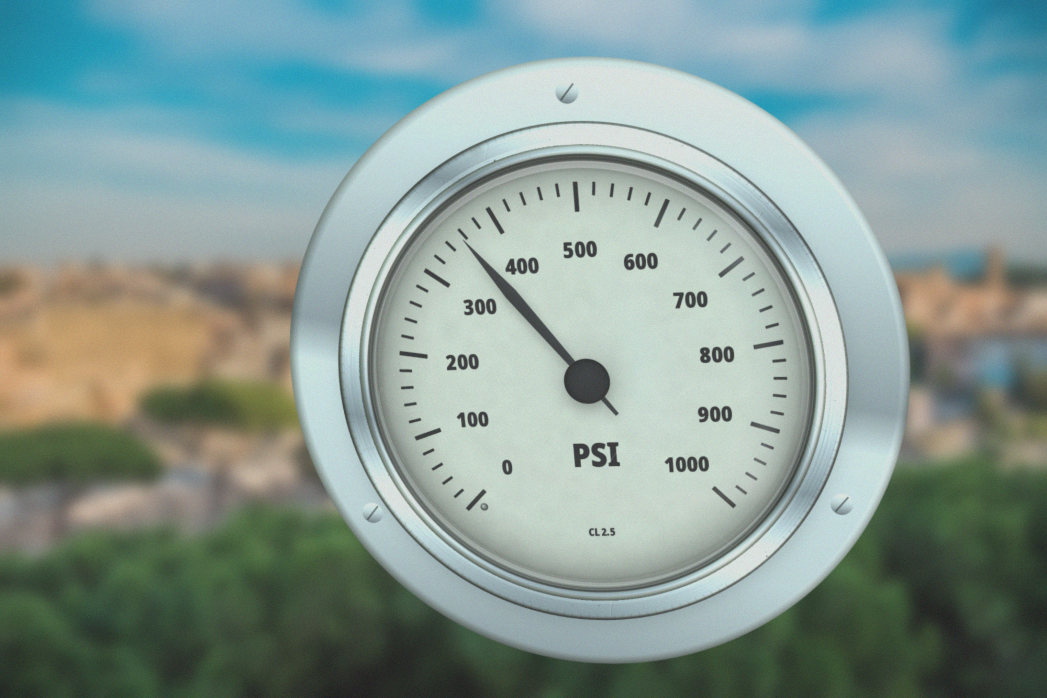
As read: **360** psi
